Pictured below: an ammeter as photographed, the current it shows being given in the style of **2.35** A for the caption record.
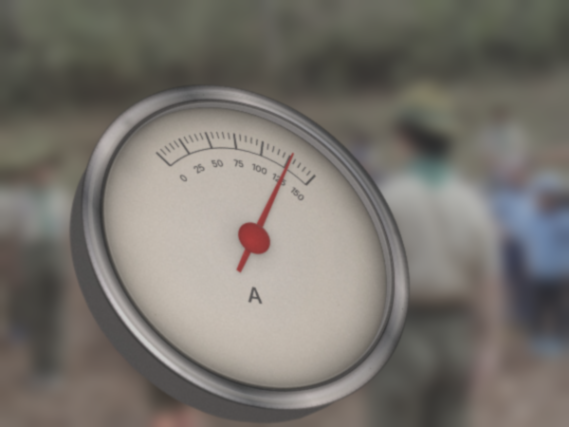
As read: **125** A
